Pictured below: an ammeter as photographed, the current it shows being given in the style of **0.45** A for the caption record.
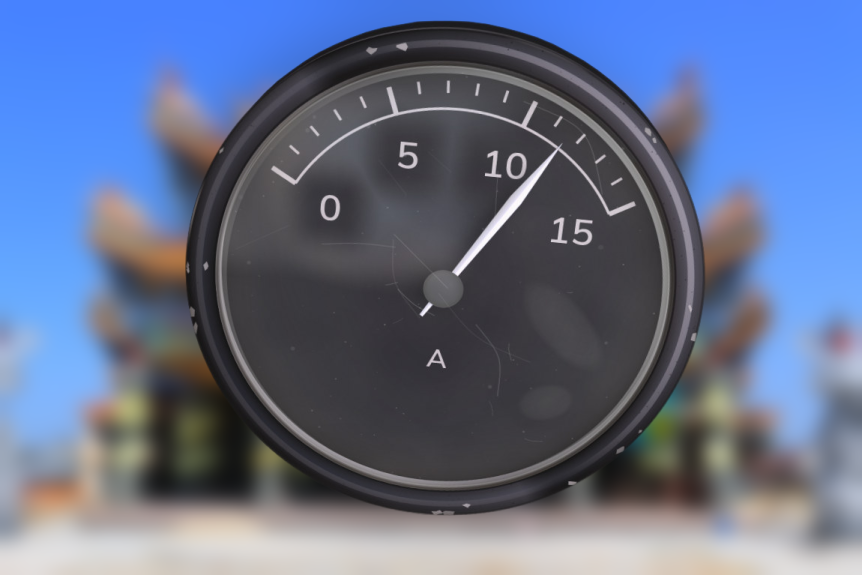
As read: **11.5** A
